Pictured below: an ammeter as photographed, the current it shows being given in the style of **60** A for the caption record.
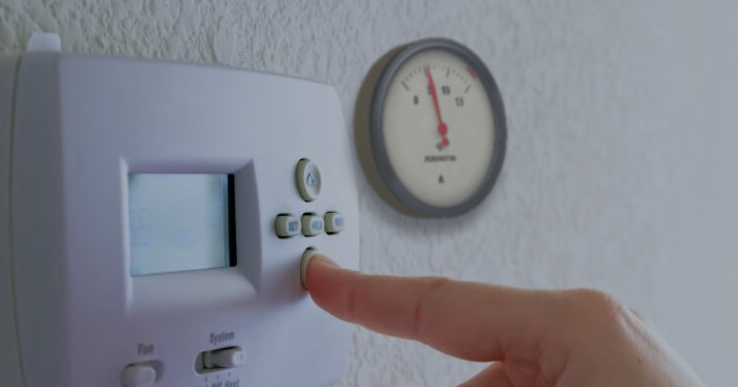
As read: **5** A
